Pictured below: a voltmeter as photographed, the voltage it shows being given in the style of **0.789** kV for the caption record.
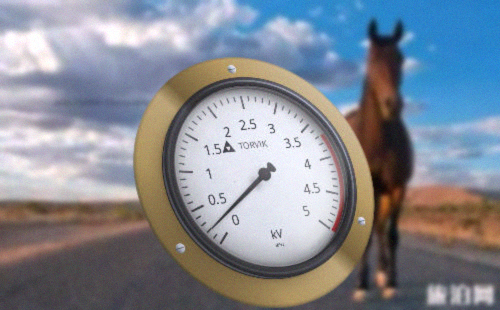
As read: **0.2** kV
